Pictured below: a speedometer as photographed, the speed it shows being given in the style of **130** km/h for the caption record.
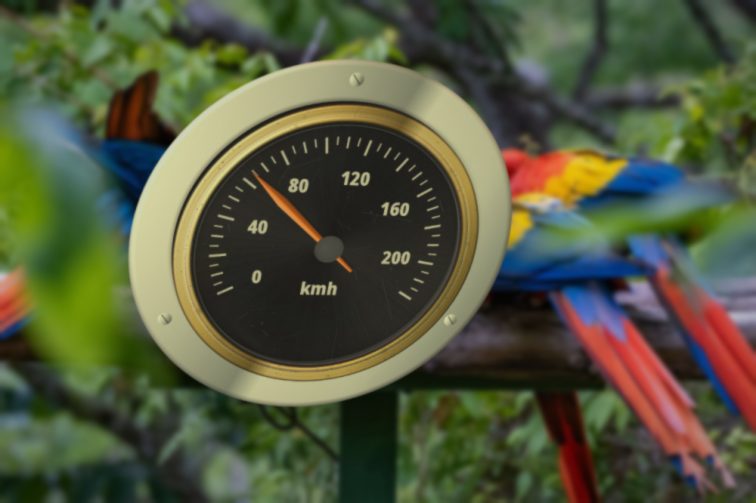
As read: **65** km/h
